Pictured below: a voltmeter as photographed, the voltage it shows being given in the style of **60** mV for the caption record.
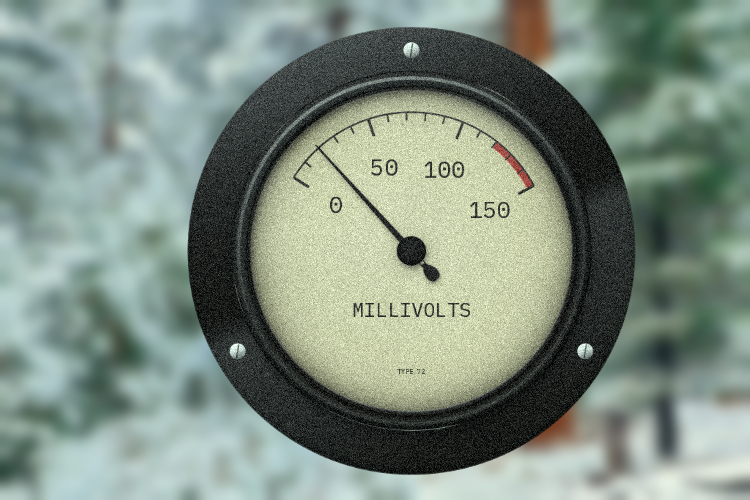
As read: **20** mV
